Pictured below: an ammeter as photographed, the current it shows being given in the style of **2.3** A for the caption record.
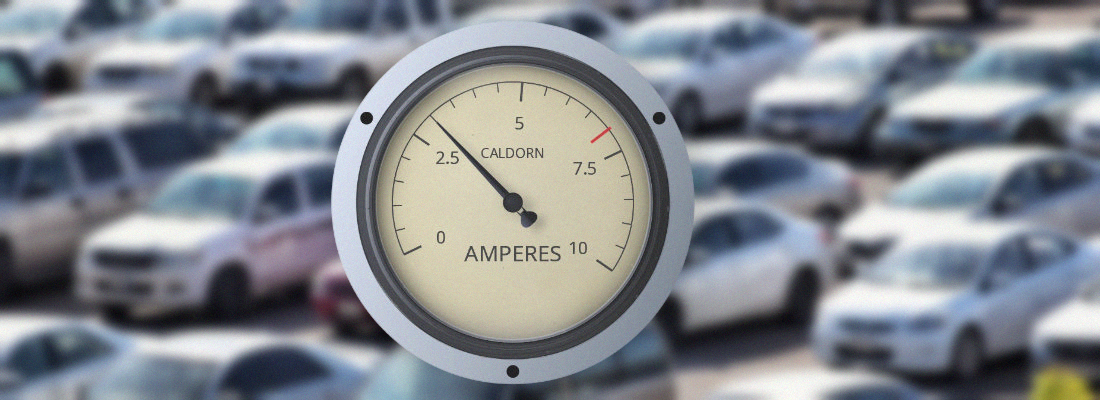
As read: **3** A
